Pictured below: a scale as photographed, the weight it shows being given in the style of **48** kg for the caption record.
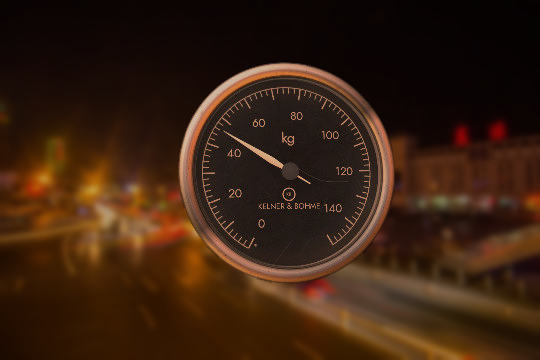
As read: **46** kg
